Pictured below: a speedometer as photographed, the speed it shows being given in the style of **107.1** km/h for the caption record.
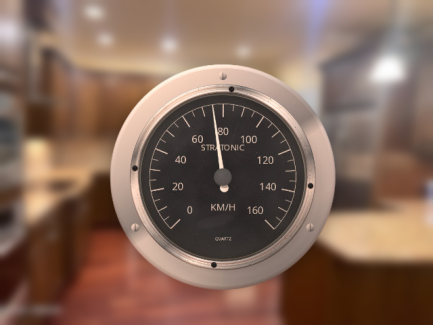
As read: **75** km/h
